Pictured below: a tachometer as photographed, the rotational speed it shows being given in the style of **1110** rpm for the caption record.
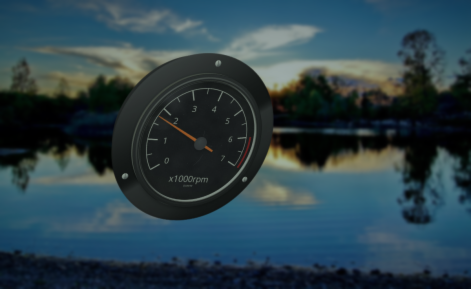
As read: **1750** rpm
